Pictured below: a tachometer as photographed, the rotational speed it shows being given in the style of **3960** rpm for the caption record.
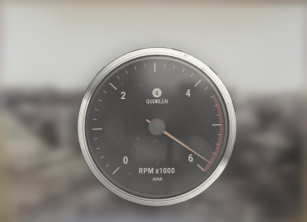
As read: **5800** rpm
